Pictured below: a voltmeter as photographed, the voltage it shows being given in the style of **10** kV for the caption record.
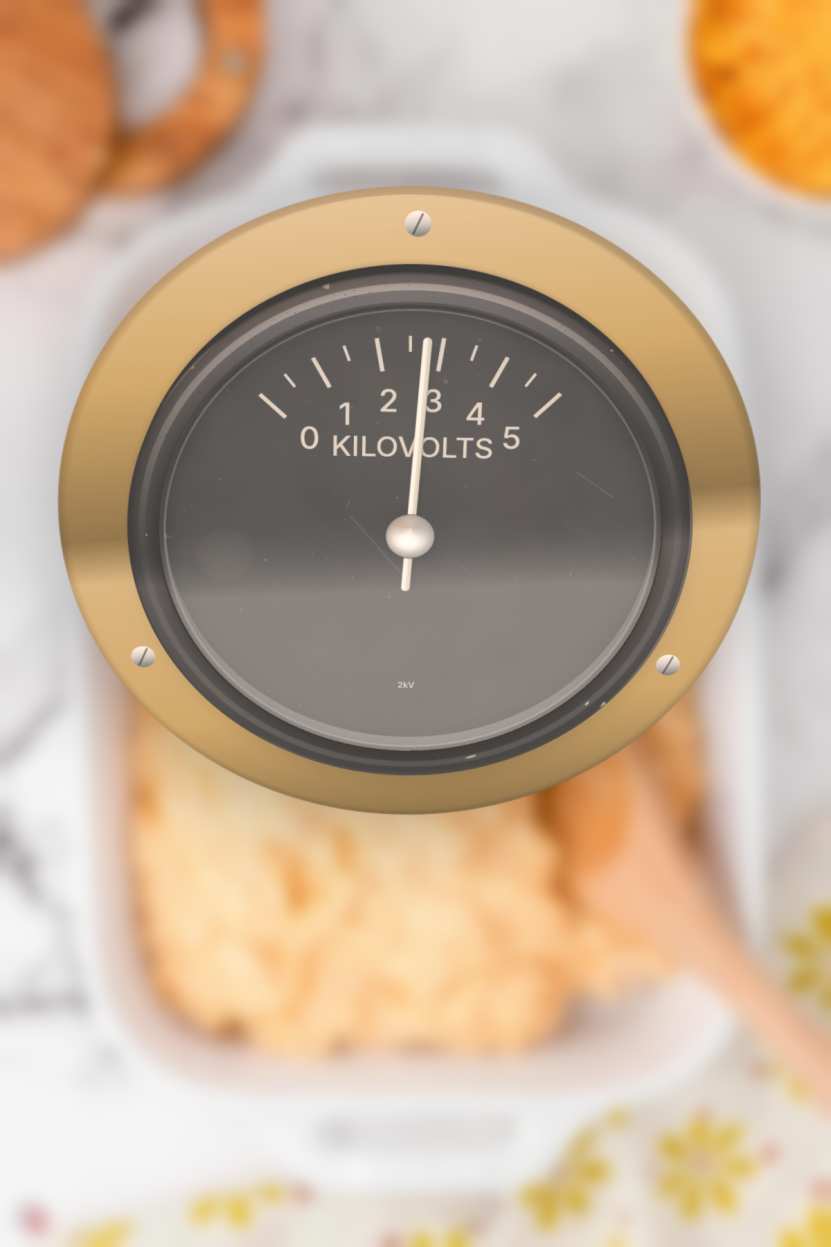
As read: **2.75** kV
